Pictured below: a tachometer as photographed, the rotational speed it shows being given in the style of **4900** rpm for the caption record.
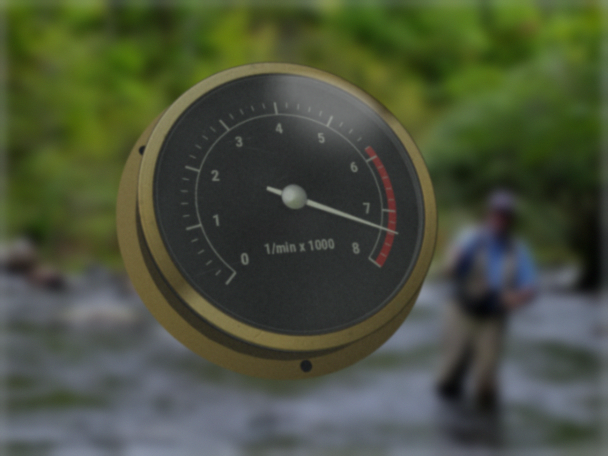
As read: **7400** rpm
